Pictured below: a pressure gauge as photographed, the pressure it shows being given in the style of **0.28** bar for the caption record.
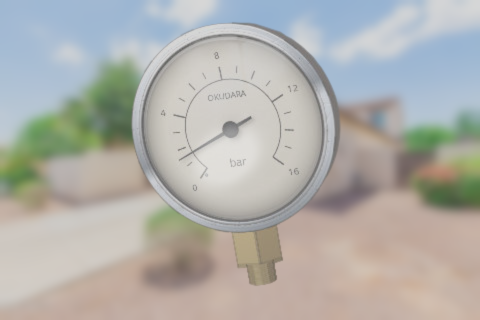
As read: **1.5** bar
